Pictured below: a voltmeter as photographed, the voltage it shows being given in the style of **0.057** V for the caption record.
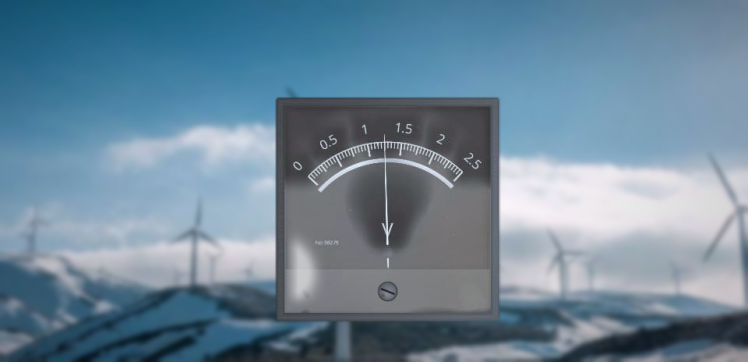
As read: **1.25** V
